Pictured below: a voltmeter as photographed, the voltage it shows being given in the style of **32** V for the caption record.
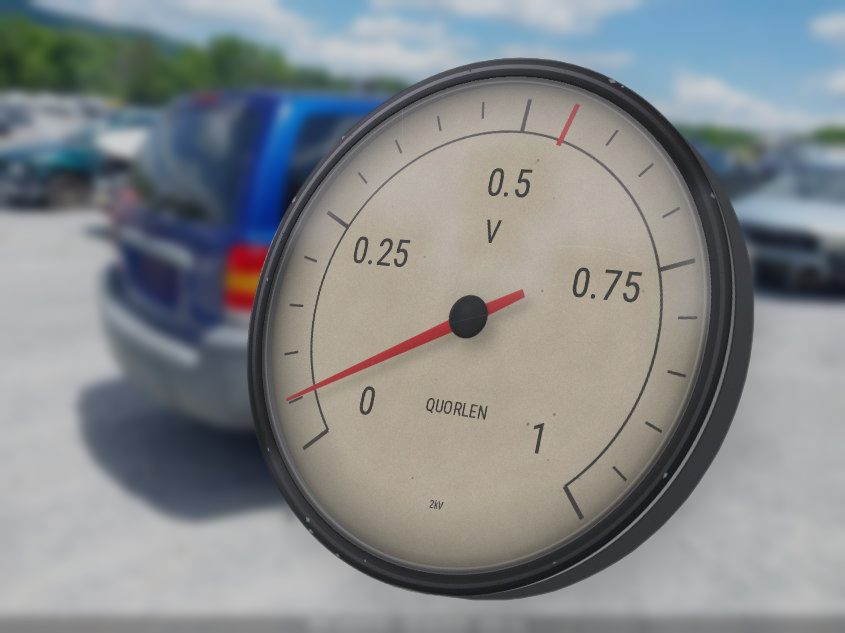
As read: **0.05** V
